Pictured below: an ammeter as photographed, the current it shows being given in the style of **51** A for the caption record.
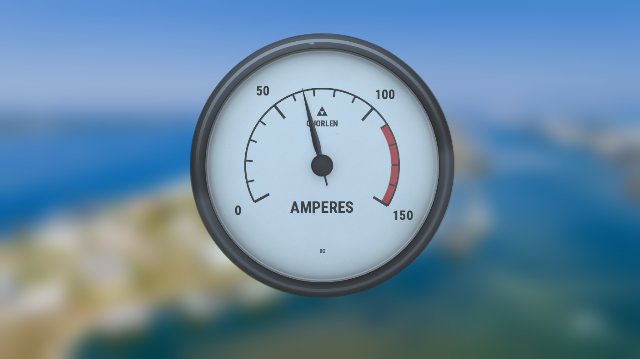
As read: **65** A
